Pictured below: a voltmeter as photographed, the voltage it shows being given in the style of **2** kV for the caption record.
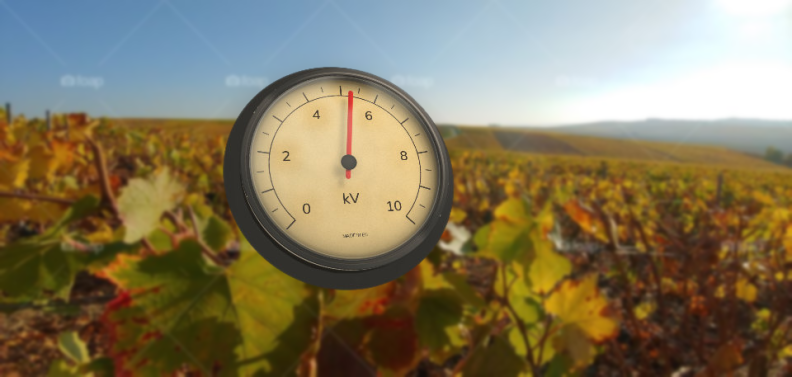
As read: **5.25** kV
